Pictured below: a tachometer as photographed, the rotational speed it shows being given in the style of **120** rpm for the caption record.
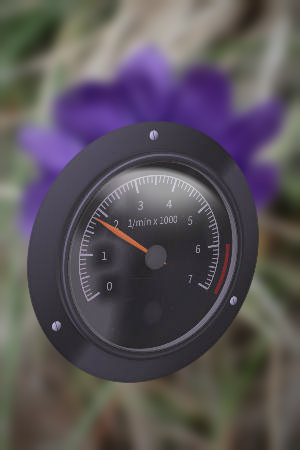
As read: **1800** rpm
